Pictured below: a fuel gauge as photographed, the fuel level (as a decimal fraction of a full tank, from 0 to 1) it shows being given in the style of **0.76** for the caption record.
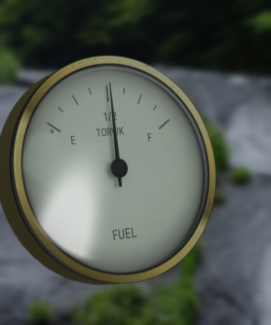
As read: **0.5**
